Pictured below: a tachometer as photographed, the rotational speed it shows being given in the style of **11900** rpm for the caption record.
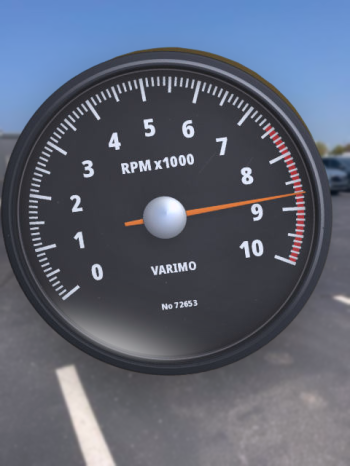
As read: **8700** rpm
